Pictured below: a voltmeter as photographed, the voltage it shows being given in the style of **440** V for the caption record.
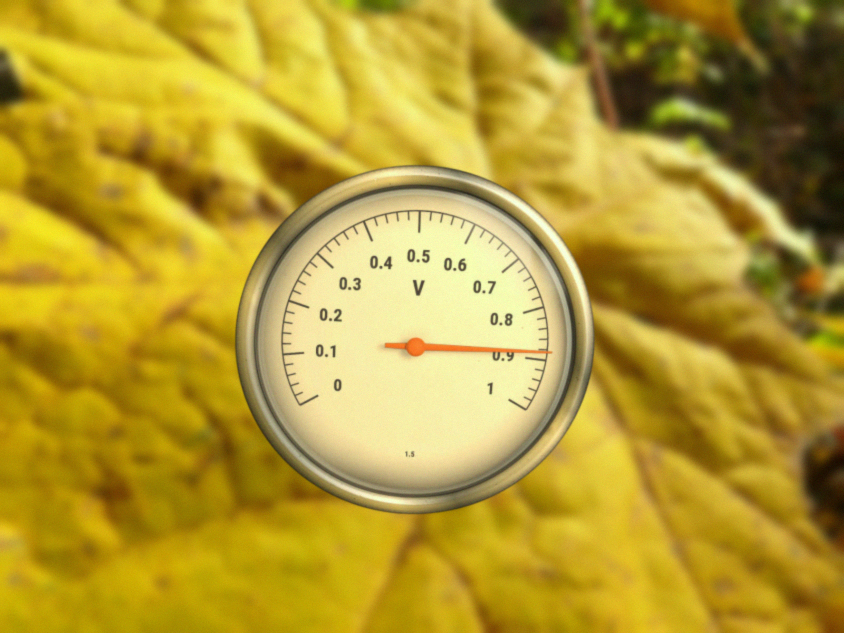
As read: **0.88** V
